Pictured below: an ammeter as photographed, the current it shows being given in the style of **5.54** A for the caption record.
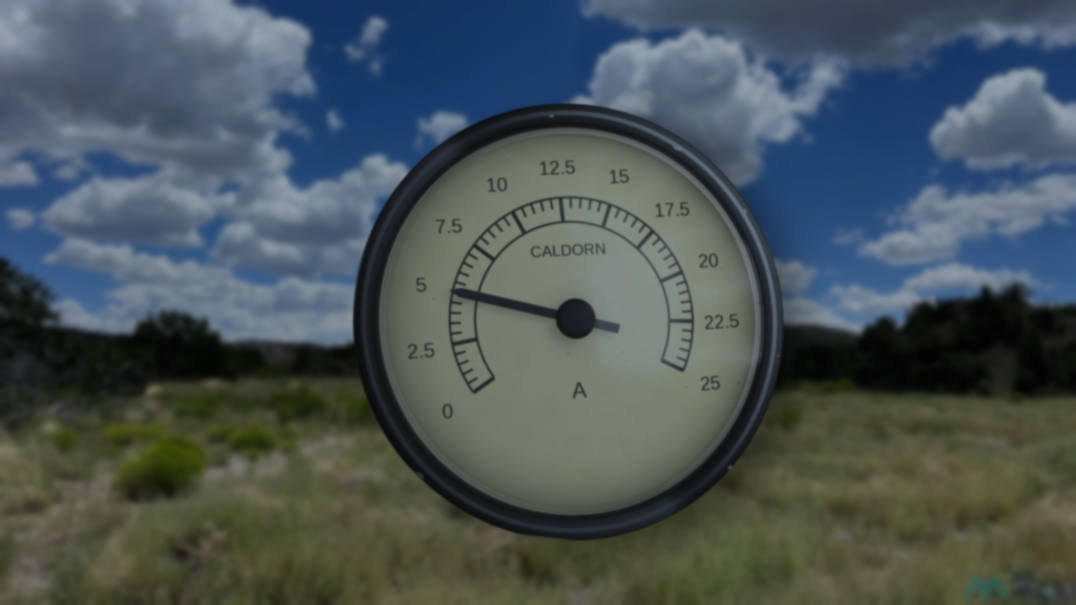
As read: **5** A
